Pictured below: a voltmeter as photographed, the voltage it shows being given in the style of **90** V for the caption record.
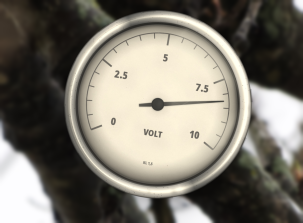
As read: **8.25** V
